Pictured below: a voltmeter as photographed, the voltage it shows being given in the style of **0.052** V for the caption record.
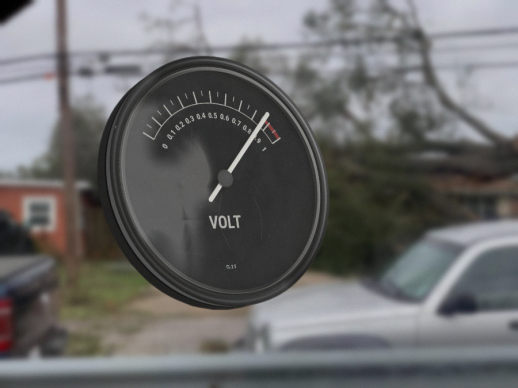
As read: **0.85** V
